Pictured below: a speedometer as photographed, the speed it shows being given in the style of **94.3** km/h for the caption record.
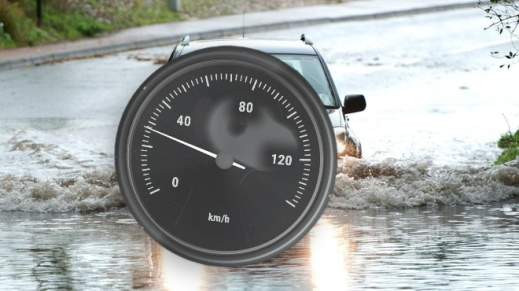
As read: **28** km/h
